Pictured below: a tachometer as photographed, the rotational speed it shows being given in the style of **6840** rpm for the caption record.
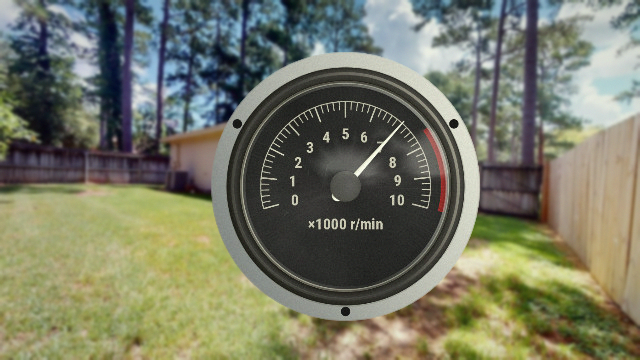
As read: **7000** rpm
